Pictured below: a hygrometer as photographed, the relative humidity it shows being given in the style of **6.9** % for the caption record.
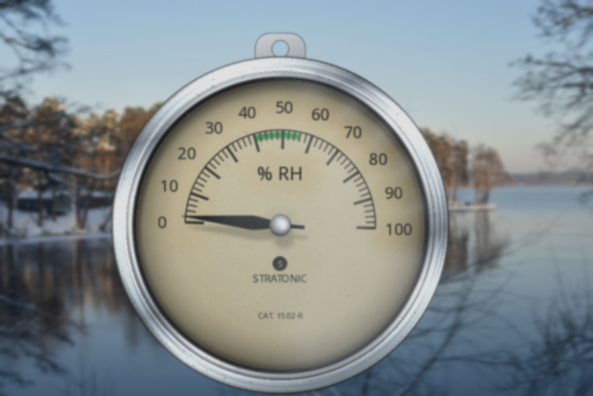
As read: **2** %
